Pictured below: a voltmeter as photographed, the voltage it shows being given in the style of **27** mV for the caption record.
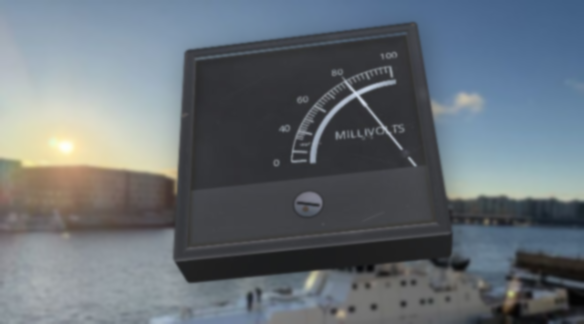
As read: **80** mV
